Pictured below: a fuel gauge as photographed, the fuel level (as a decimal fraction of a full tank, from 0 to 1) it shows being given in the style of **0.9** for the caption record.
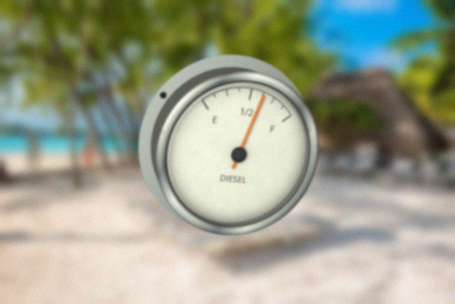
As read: **0.625**
